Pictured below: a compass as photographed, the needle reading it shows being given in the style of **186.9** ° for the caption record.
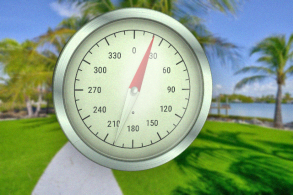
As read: **20** °
